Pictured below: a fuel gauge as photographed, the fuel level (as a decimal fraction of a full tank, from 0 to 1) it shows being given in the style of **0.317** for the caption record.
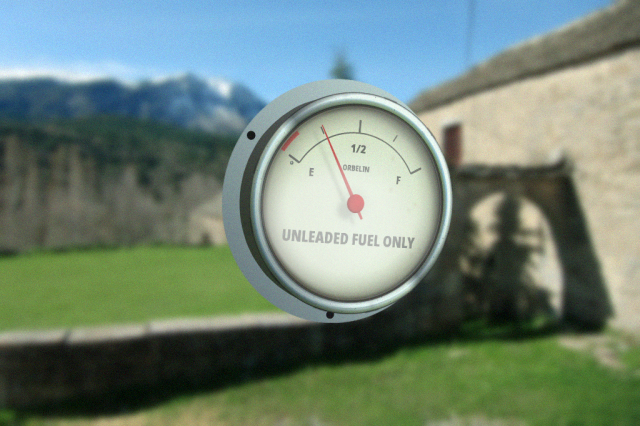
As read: **0.25**
